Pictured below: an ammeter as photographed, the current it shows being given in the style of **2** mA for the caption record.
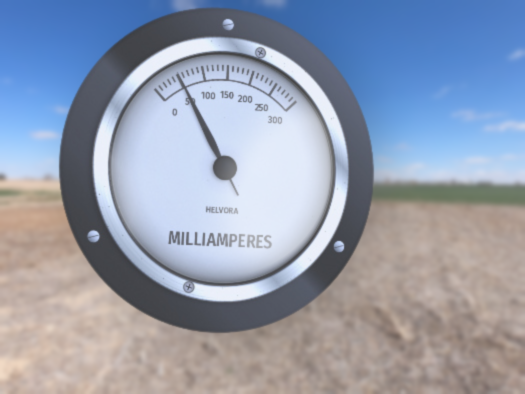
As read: **50** mA
